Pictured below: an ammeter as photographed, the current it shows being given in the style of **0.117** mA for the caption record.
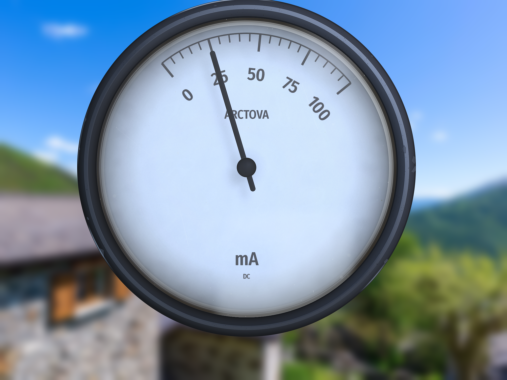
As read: **25** mA
